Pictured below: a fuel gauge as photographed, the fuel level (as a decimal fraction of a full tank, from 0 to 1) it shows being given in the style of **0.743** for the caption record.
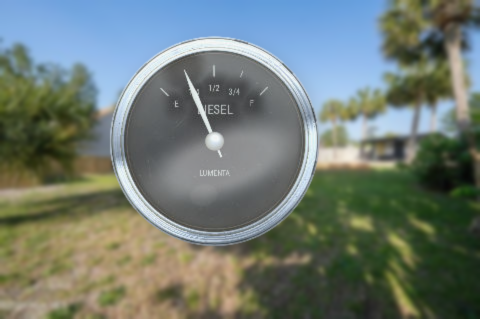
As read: **0.25**
